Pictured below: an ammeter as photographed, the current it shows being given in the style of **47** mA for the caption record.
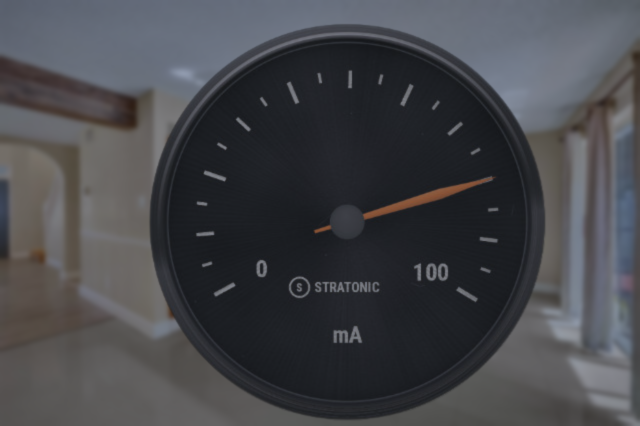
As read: **80** mA
